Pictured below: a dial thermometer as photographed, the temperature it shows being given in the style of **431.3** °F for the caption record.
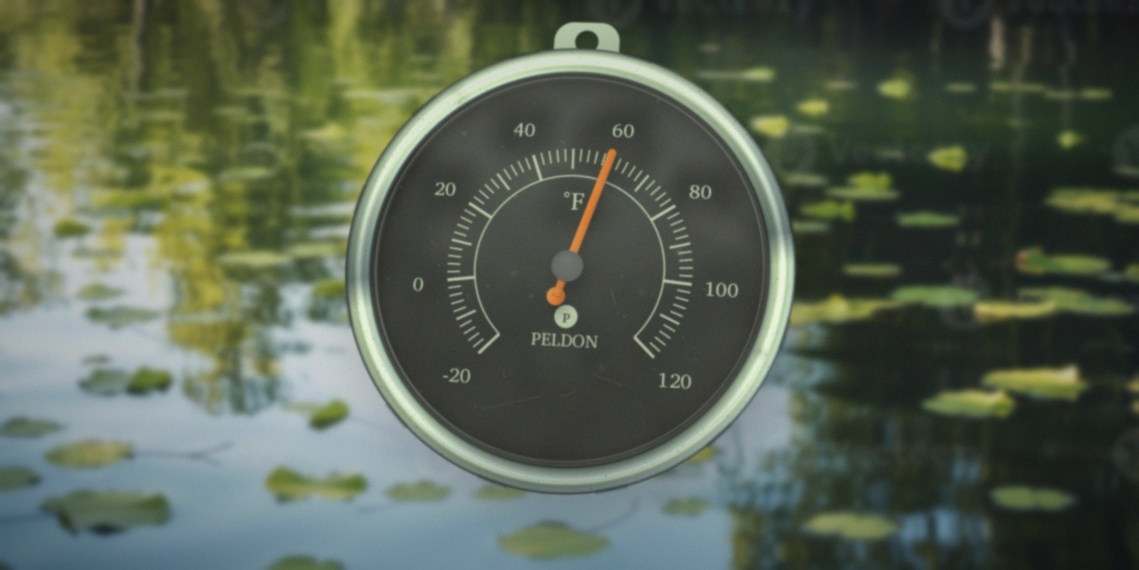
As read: **60** °F
